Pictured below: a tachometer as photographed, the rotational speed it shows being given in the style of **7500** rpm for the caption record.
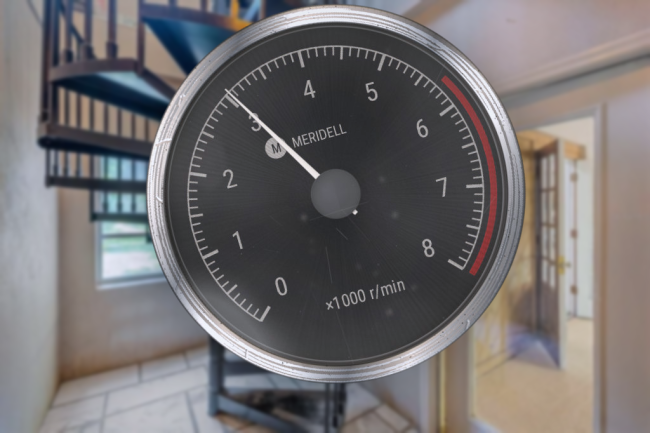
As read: **3050** rpm
